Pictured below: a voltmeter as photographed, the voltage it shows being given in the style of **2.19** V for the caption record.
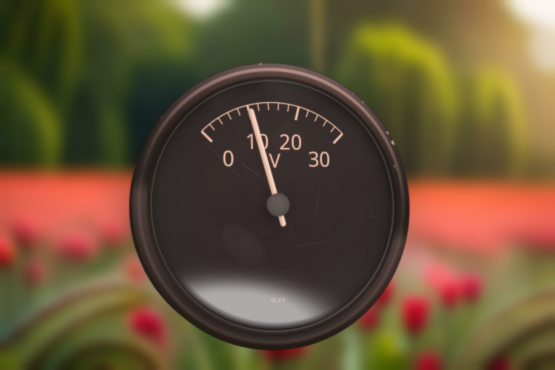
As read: **10** V
